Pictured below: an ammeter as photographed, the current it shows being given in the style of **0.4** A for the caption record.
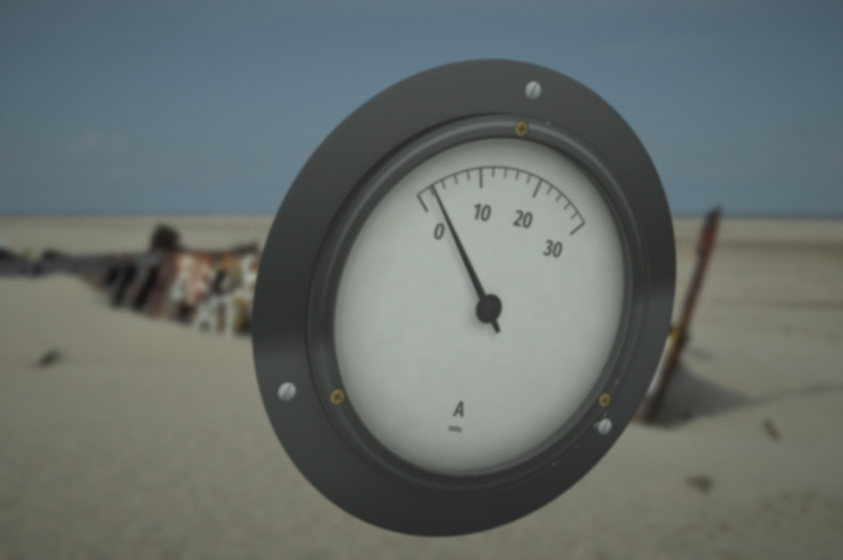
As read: **2** A
